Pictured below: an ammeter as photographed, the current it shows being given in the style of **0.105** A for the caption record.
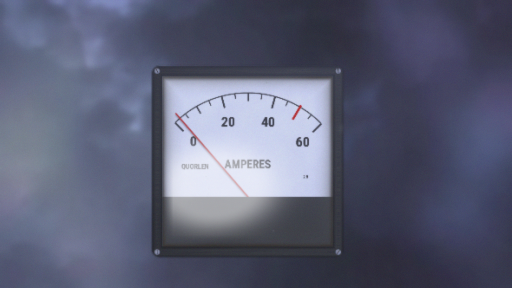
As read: **2.5** A
